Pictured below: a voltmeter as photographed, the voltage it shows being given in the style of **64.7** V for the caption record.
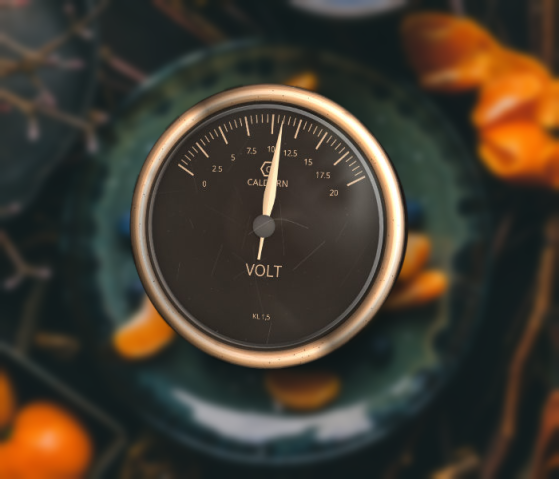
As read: **11** V
